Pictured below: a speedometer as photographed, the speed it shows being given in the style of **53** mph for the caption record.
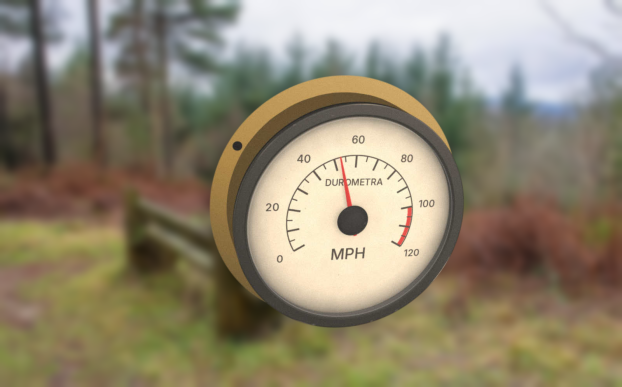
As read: **52.5** mph
